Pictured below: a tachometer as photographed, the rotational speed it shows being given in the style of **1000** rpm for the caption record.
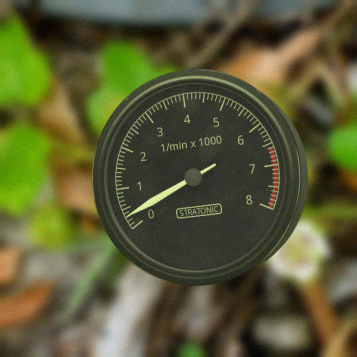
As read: **300** rpm
